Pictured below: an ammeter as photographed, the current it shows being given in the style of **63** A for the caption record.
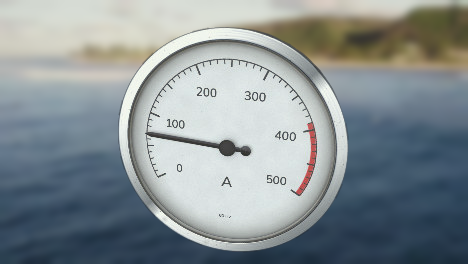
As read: **70** A
